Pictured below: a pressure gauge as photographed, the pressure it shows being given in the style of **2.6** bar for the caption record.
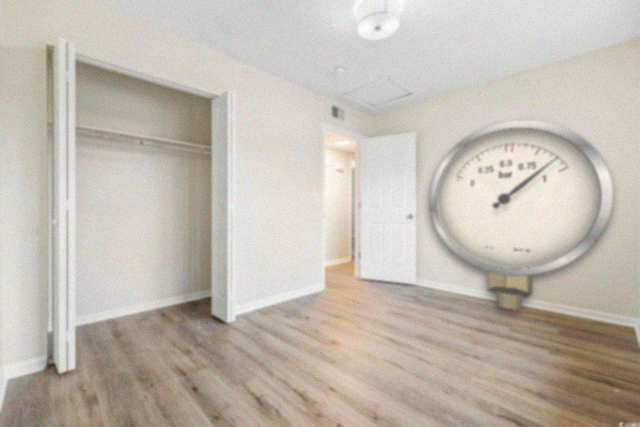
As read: **0.9** bar
